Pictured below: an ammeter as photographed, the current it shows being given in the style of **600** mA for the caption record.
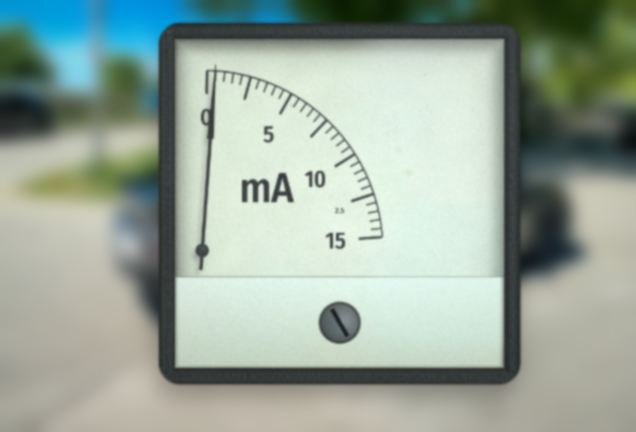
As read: **0.5** mA
